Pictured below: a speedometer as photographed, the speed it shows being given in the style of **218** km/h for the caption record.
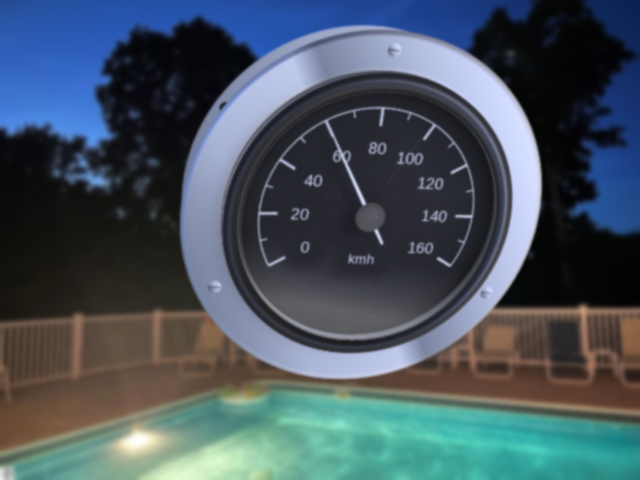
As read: **60** km/h
